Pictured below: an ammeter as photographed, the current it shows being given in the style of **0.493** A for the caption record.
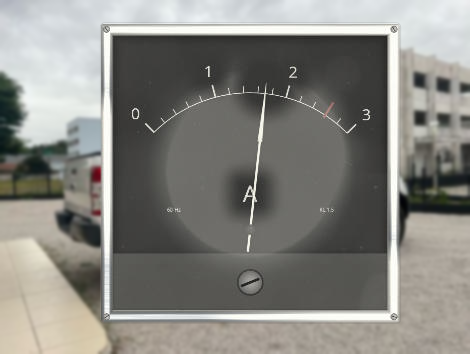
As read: **1.7** A
